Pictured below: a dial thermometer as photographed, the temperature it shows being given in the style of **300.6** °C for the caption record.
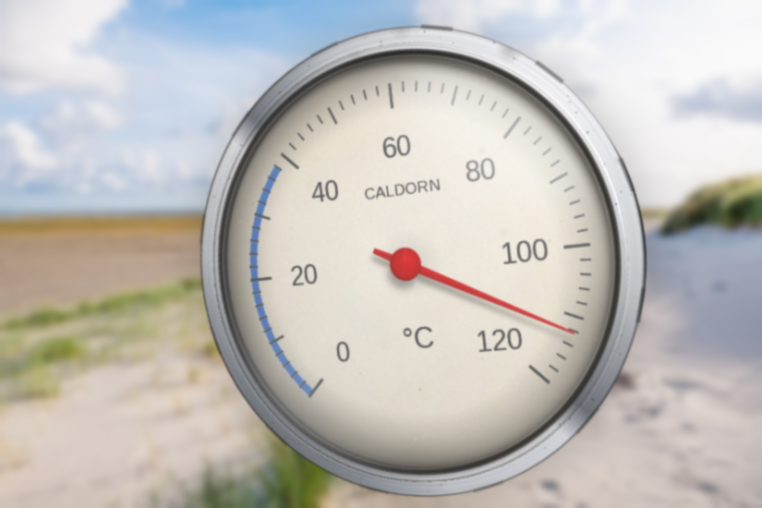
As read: **112** °C
